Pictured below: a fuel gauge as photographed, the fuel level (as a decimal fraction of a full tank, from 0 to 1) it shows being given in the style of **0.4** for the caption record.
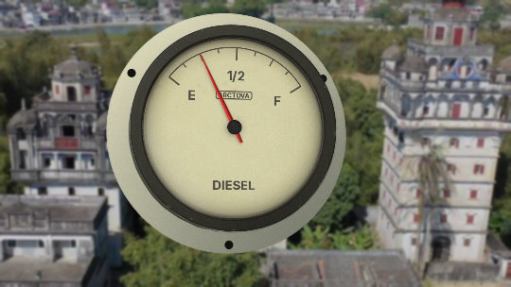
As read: **0.25**
